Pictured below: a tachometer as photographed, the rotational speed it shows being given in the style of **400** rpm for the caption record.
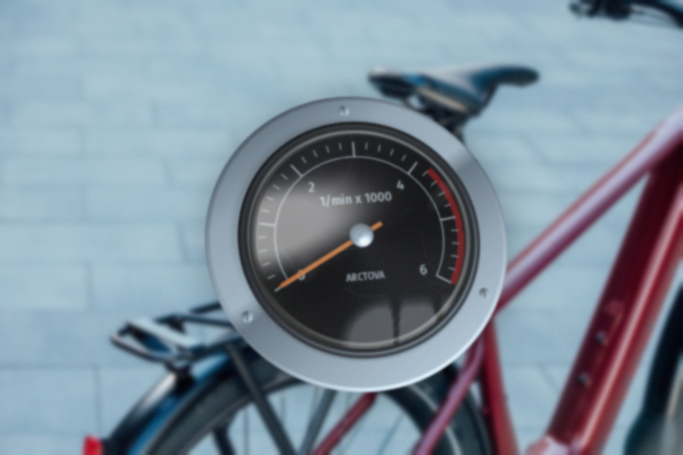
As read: **0** rpm
